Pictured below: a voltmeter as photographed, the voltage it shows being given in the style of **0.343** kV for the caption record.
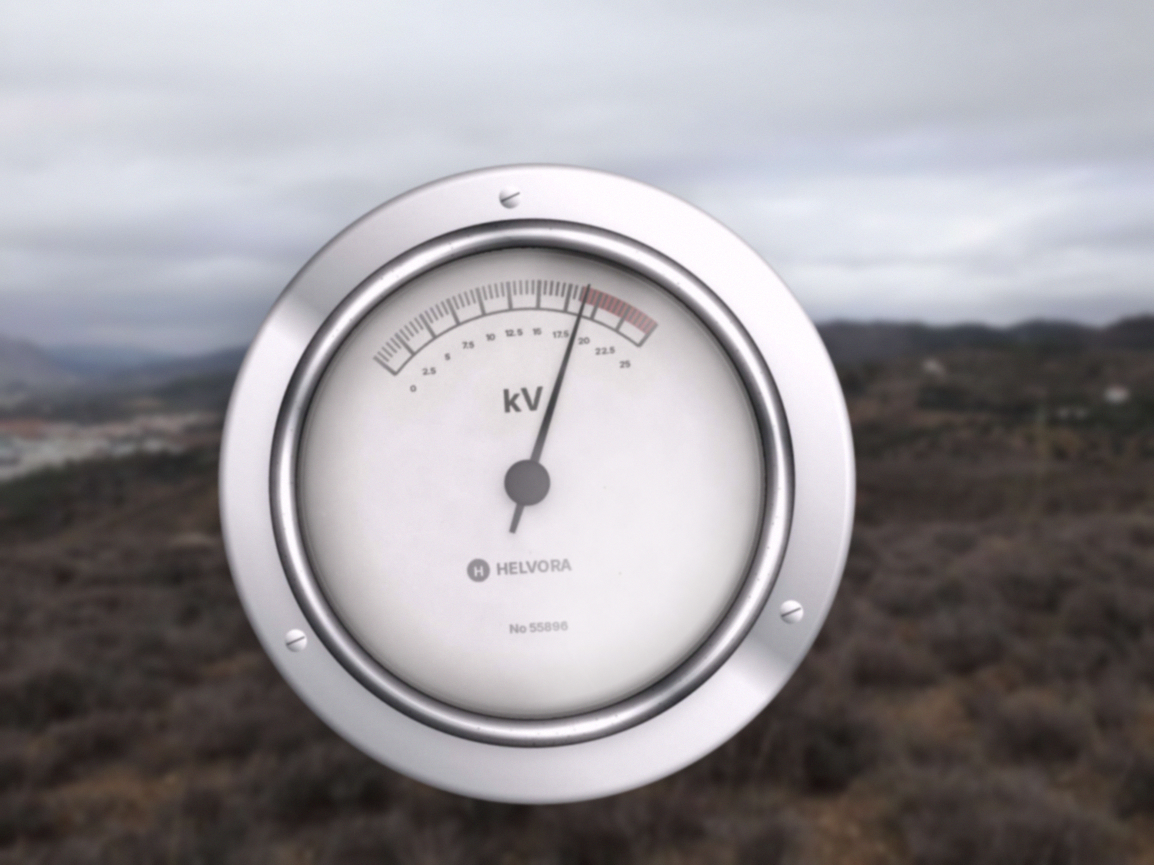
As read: **19** kV
